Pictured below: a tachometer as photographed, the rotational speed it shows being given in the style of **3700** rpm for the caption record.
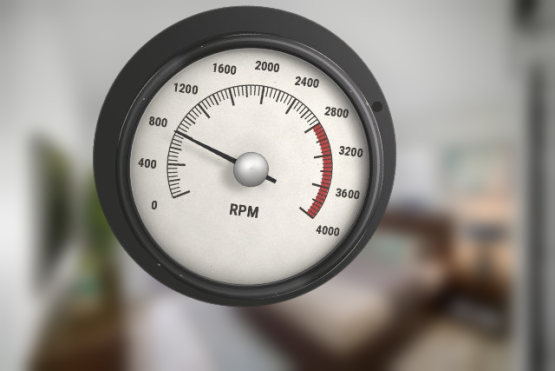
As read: **800** rpm
